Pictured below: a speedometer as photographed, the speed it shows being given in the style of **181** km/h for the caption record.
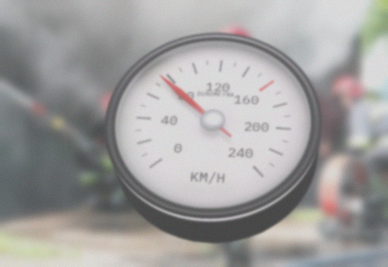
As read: **75** km/h
